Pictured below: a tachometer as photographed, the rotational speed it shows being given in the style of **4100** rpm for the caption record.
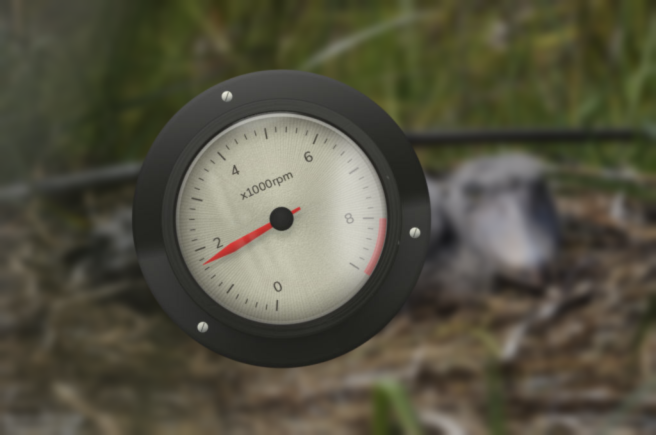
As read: **1700** rpm
